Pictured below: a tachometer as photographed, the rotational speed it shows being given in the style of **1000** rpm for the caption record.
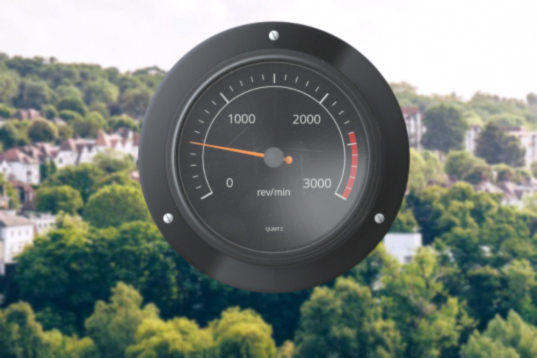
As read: **500** rpm
